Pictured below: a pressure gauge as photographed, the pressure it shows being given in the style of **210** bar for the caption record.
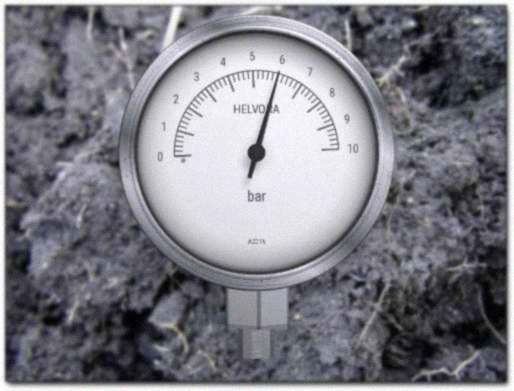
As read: **6** bar
